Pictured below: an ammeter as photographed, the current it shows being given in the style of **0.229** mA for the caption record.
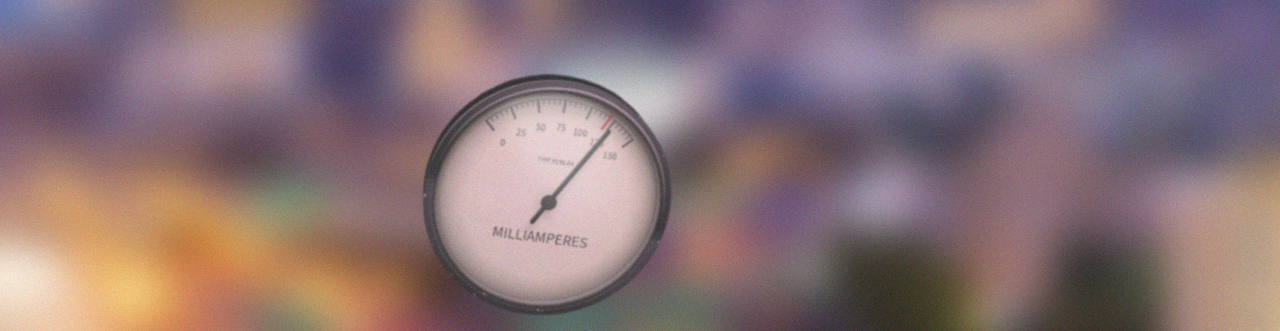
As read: **125** mA
